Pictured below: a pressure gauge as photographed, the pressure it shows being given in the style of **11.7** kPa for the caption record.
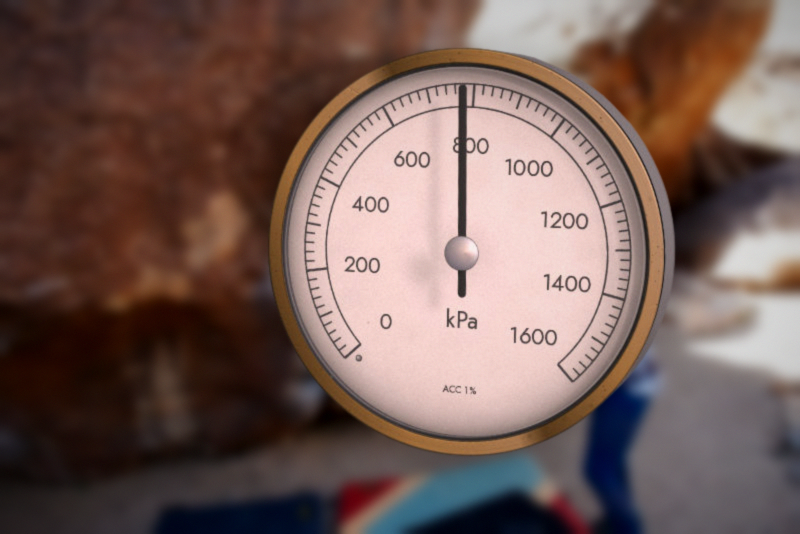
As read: **780** kPa
